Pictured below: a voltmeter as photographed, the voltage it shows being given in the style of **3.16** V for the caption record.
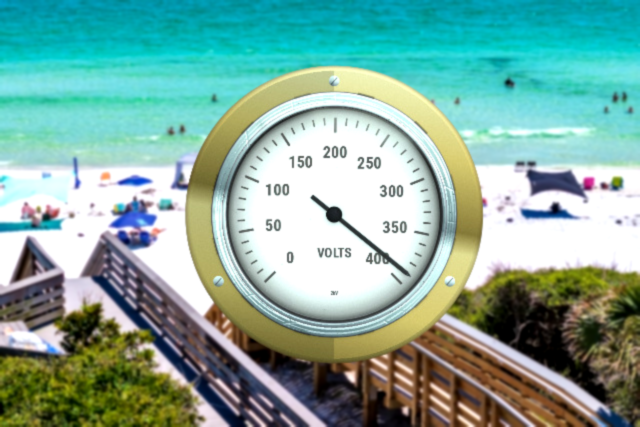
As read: **390** V
